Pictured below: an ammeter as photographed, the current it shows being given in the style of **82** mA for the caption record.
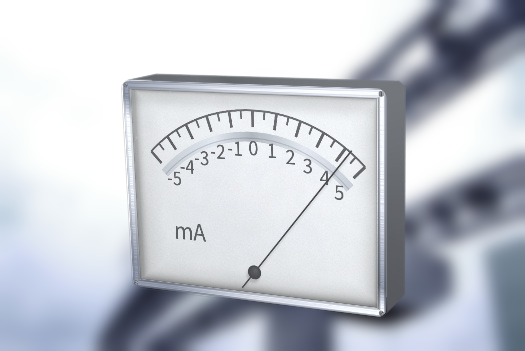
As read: **4.25** mA
